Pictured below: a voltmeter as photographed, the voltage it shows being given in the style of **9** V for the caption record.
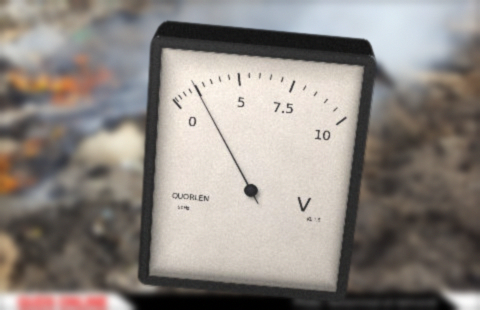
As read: **2.5** V
